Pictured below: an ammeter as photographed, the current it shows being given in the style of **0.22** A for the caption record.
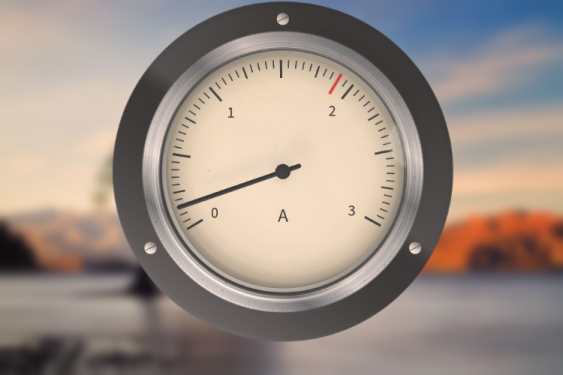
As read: **0.15** A
